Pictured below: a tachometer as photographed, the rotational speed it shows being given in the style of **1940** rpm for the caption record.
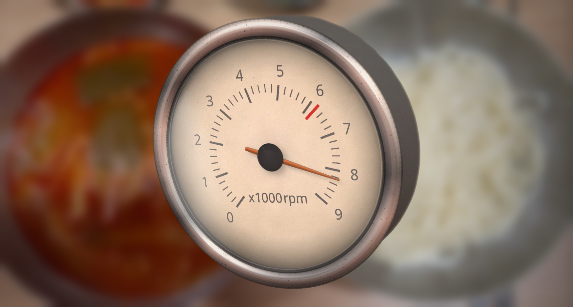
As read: **8200** rpm
